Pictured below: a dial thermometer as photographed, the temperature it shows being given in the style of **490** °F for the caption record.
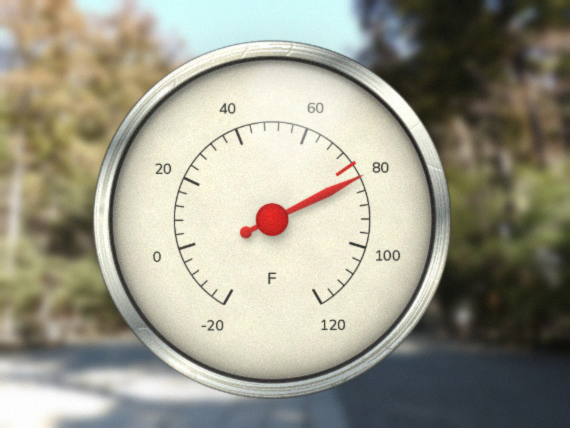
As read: **80** °F
